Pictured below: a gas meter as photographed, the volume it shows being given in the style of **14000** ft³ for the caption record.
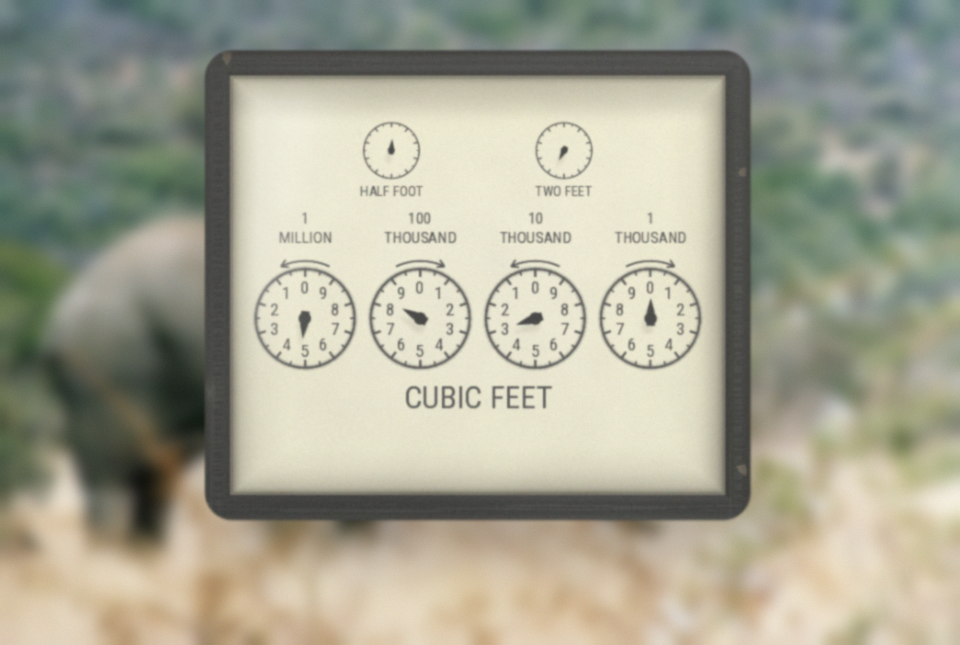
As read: **483000** ft³
